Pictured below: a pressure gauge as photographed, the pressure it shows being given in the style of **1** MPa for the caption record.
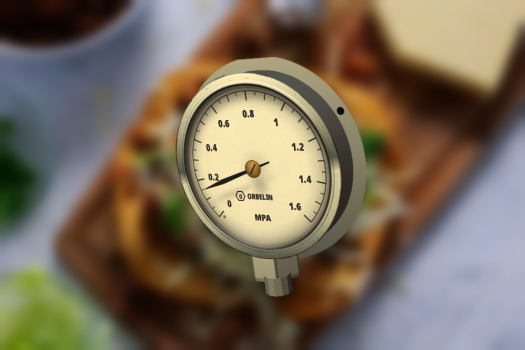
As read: **0.15** MPa
